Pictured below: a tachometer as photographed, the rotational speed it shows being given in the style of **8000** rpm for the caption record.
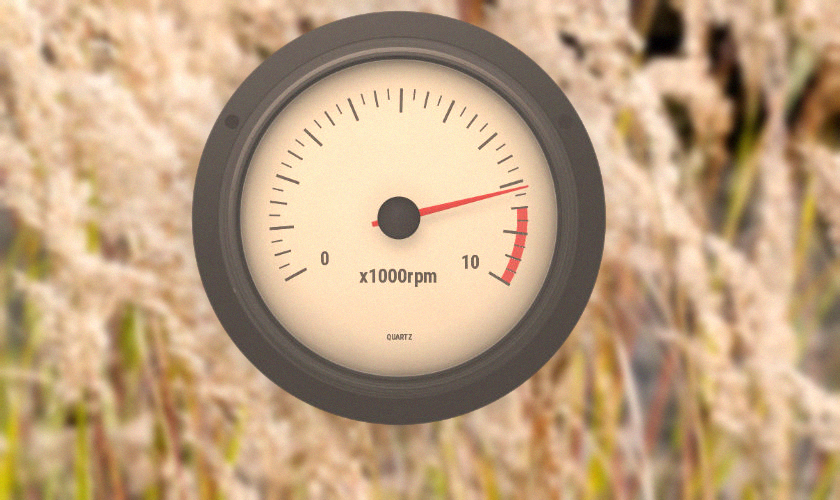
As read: **8125** rpm
